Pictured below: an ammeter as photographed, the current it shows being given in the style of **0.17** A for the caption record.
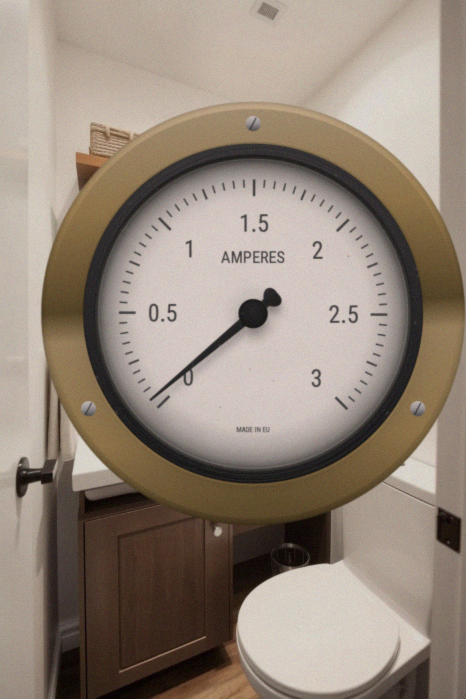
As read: **0.05** A
